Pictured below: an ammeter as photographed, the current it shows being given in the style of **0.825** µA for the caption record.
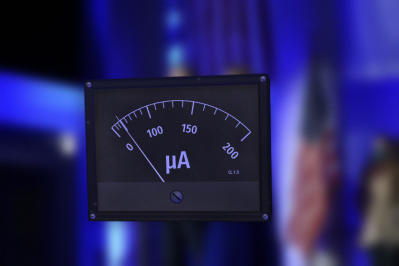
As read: **50** µA
